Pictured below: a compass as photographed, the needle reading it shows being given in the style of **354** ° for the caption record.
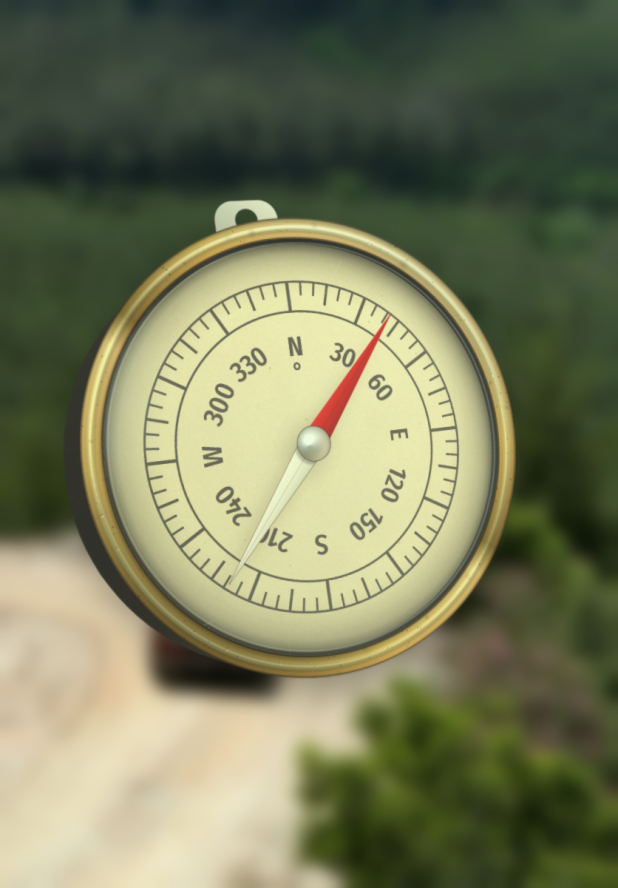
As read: **40** °
